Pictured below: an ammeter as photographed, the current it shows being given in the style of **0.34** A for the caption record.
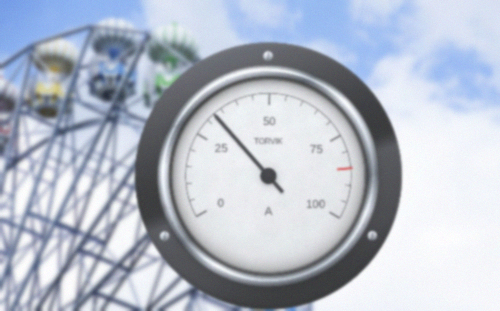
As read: **32.5** A
